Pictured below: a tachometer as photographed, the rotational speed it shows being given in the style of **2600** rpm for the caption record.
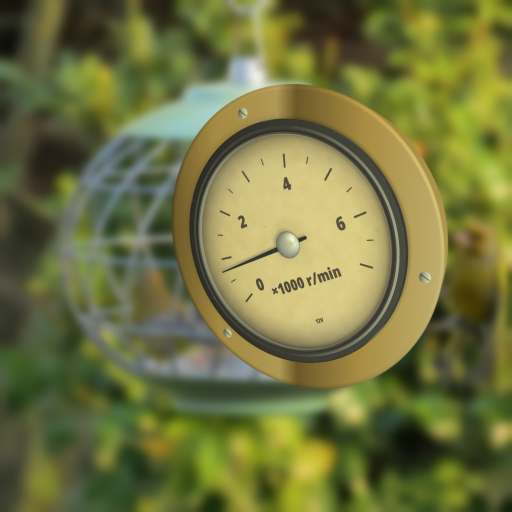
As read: **750** rpm
